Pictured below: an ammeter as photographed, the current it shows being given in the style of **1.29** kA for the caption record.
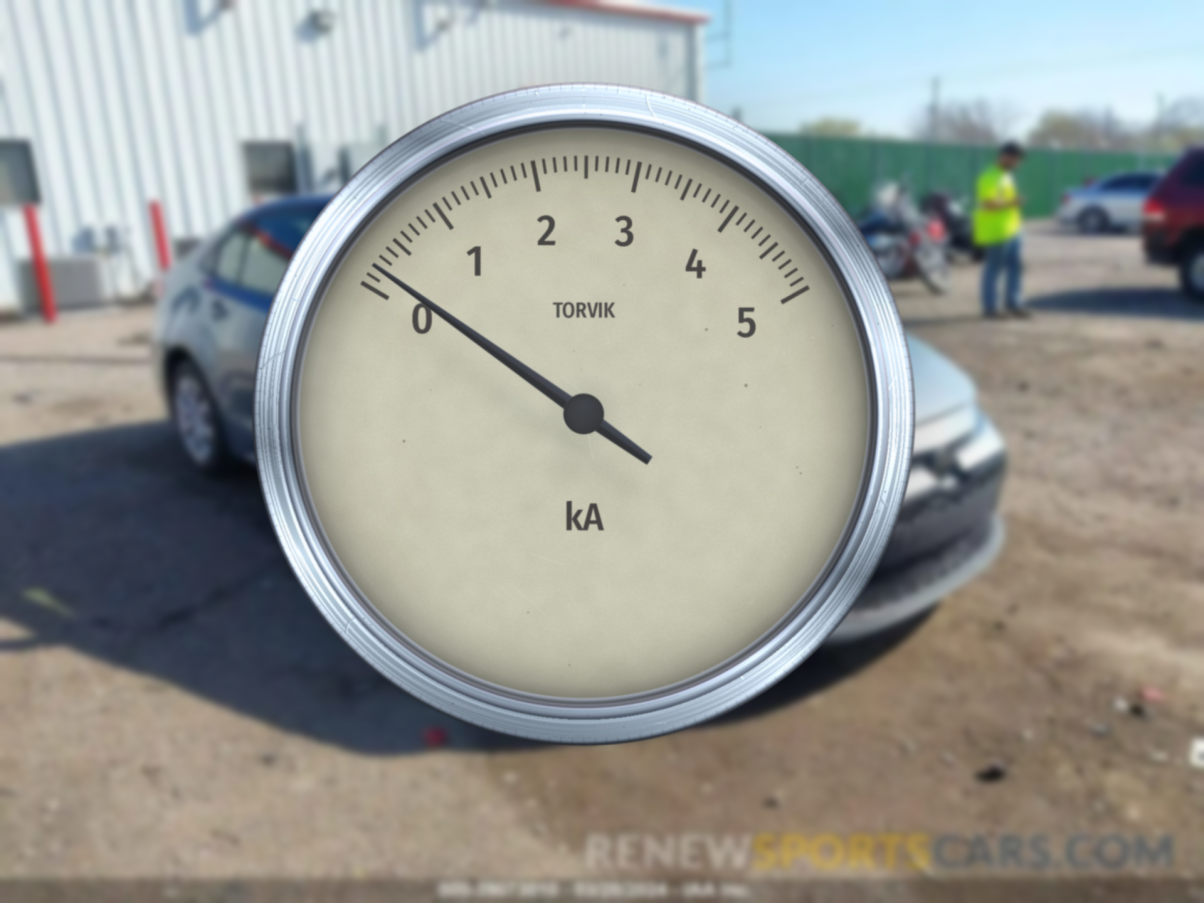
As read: **0.2** kA
